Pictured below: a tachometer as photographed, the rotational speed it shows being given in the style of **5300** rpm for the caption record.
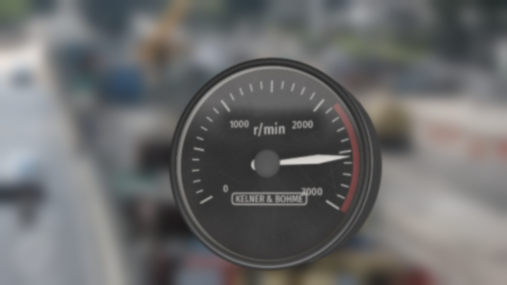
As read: **2550** rpm
